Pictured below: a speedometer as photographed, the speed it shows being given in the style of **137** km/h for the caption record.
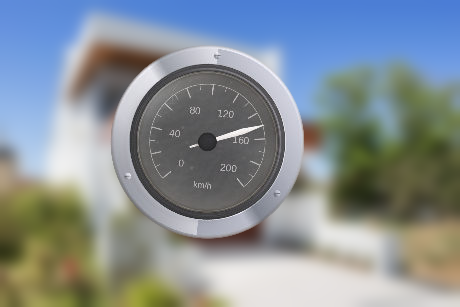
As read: **150** km/h
